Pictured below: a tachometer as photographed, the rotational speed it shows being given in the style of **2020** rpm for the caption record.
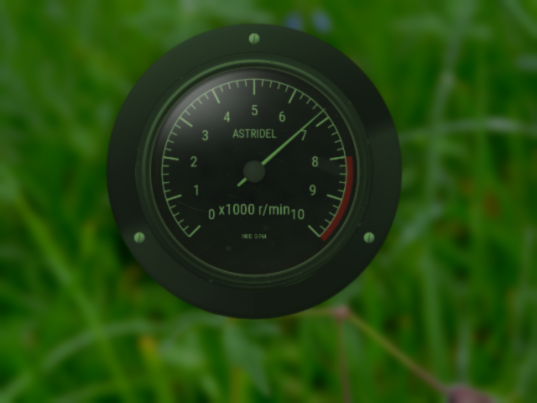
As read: **6800** rpm
